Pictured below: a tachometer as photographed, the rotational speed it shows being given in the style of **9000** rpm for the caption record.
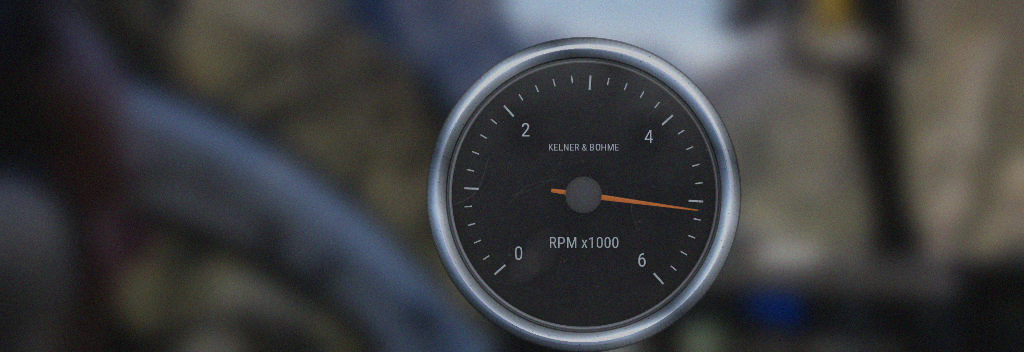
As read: **5100** rpm
